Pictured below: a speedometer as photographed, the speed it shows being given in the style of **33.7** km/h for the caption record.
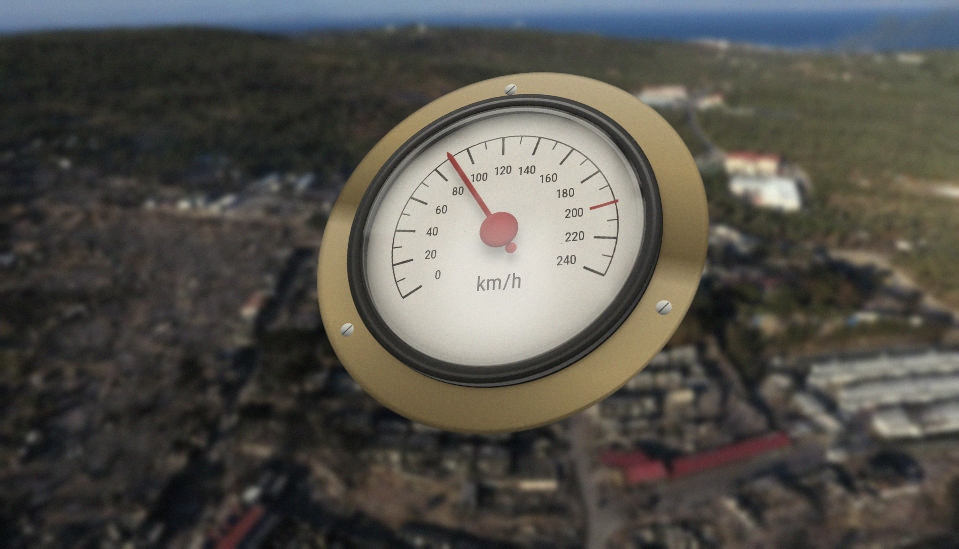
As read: **90** km/h
